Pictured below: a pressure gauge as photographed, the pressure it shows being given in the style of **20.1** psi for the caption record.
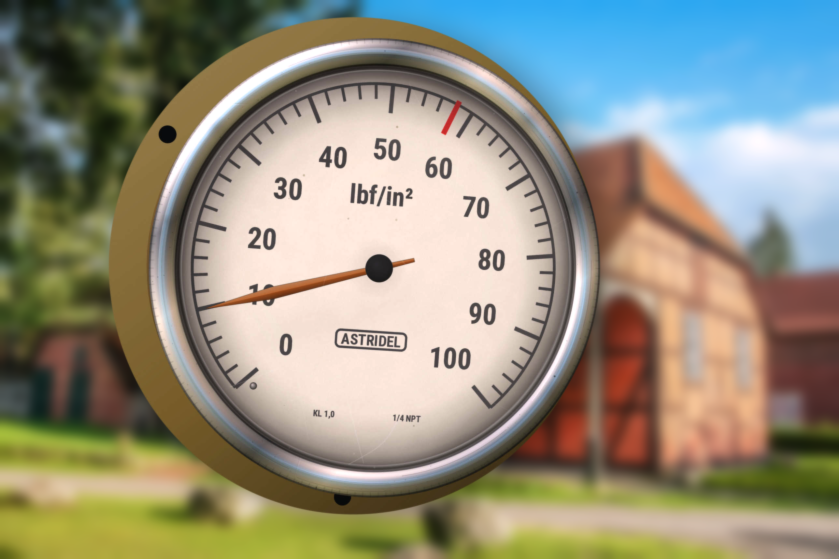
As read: **10** psi
